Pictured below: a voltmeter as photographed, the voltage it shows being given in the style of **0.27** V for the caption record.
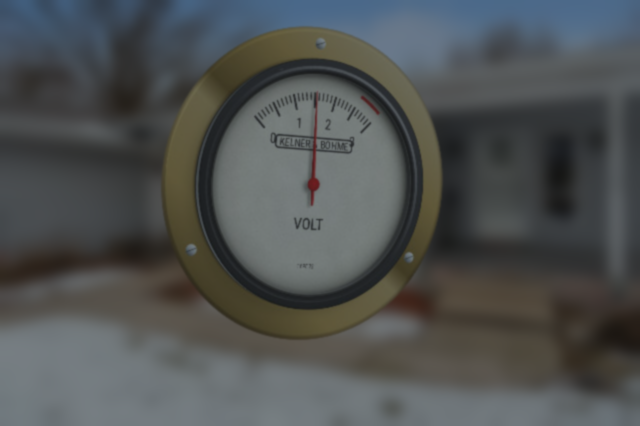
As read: **1.5** V
